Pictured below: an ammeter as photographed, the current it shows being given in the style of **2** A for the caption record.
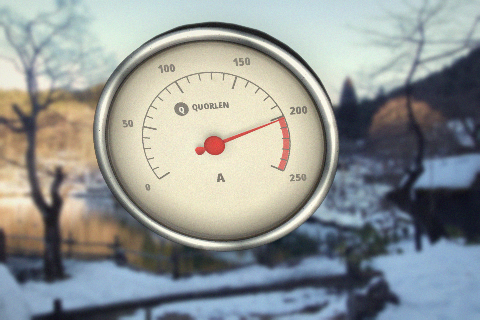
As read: **200** A
